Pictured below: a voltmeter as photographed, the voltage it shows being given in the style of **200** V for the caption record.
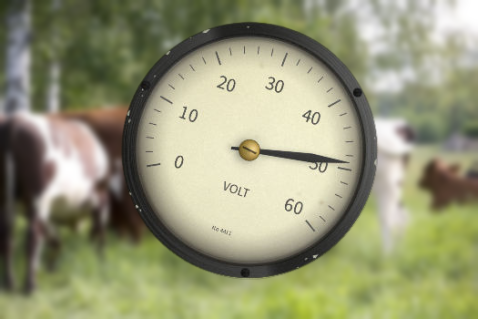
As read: **49** V
